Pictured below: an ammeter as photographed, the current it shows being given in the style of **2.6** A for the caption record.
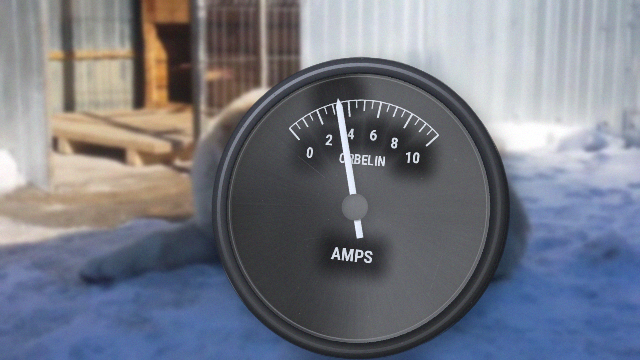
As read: **3.5** A
